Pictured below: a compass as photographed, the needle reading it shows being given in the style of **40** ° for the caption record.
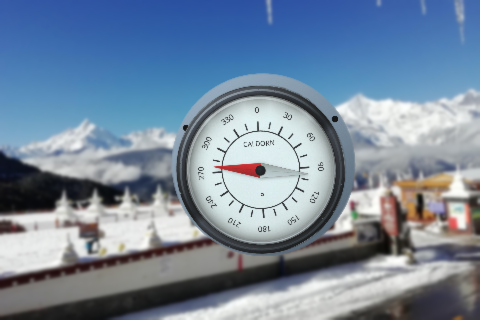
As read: **277.5** °
